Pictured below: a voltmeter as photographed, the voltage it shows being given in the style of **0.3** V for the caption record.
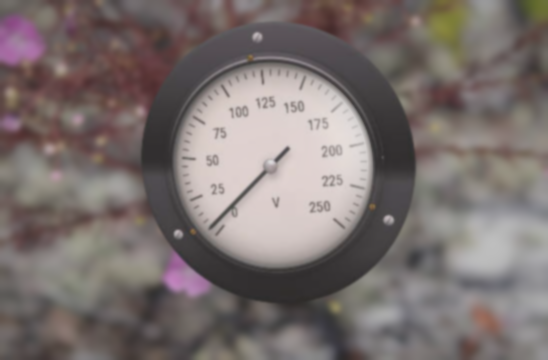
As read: **5** V
